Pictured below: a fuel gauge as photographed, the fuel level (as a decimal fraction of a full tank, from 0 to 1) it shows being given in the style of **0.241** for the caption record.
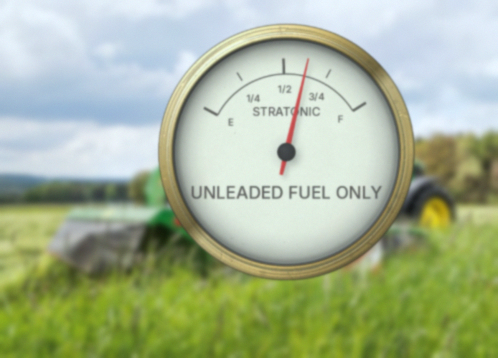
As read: **0.625**
